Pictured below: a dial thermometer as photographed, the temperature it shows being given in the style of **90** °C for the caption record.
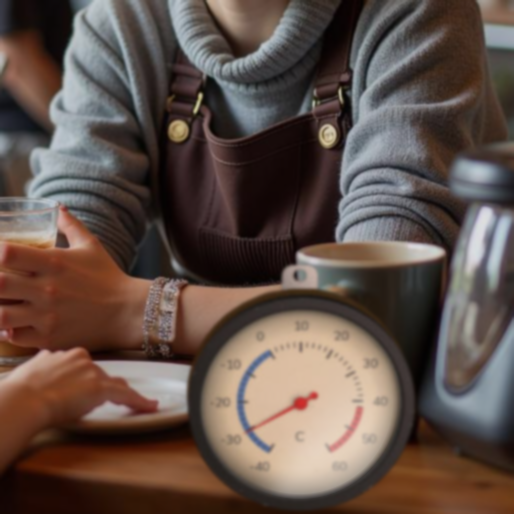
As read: **-30** °C
